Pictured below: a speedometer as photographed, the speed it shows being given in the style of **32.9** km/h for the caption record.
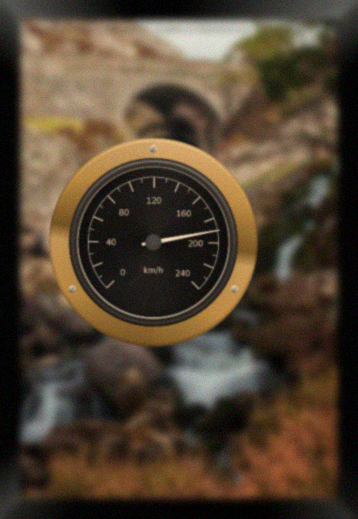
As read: **190** km/h
